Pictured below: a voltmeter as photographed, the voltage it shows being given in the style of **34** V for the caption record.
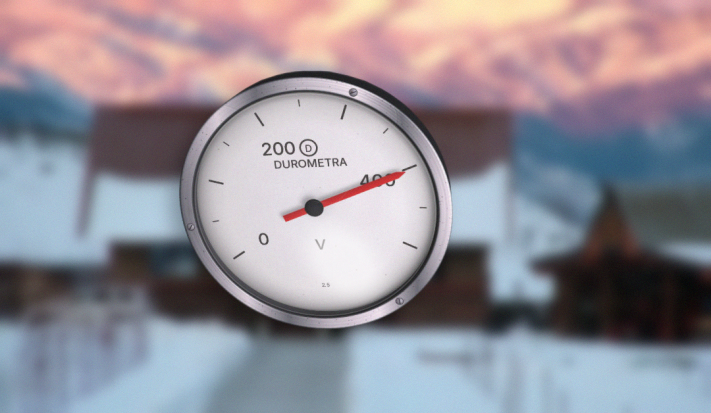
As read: **400** V
